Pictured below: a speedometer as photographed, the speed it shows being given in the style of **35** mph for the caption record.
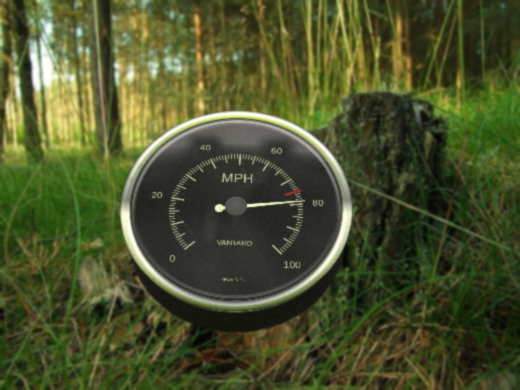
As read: **80** mph
